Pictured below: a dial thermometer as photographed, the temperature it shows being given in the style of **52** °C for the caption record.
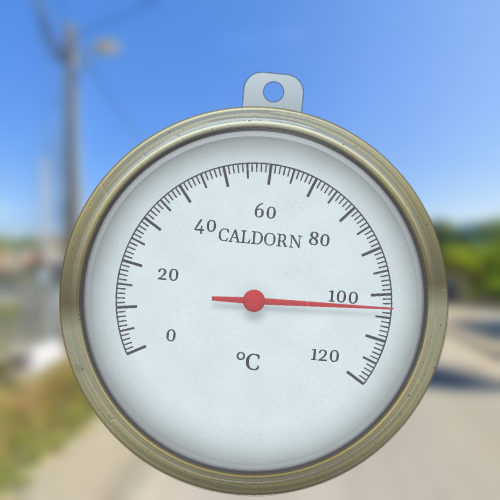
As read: **103** °C
